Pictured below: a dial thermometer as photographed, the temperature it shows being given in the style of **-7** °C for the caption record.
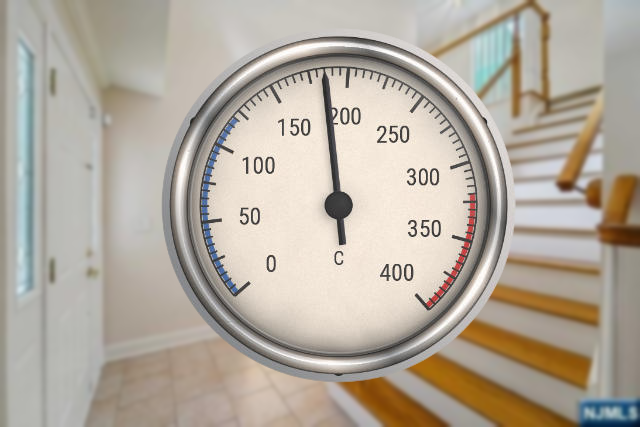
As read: **185** °C
